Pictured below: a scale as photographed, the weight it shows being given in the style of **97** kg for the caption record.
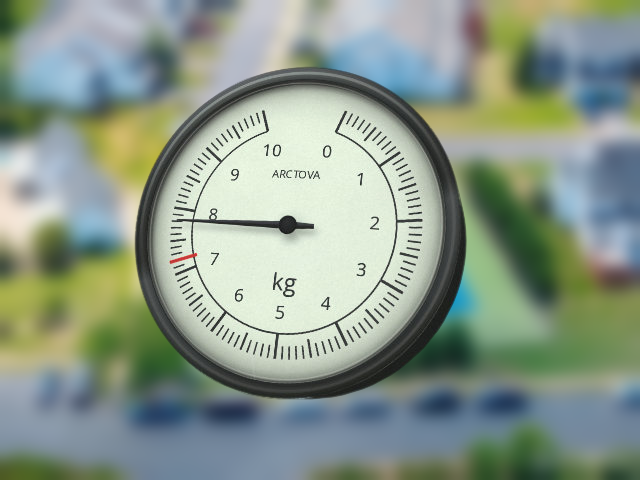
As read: **7.8** kg
